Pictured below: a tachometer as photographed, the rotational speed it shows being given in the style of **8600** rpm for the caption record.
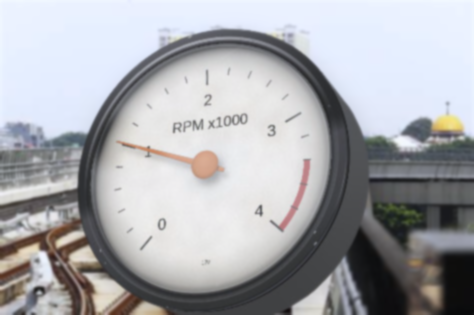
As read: **1000** rpm
